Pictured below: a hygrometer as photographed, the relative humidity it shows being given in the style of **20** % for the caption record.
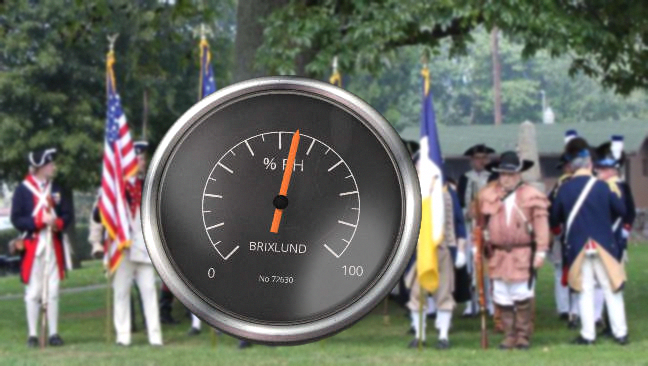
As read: **55** %
